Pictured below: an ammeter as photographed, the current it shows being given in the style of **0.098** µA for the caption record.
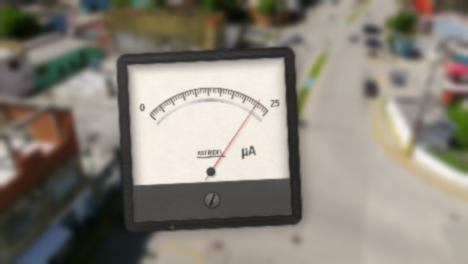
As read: **22.5** µA
